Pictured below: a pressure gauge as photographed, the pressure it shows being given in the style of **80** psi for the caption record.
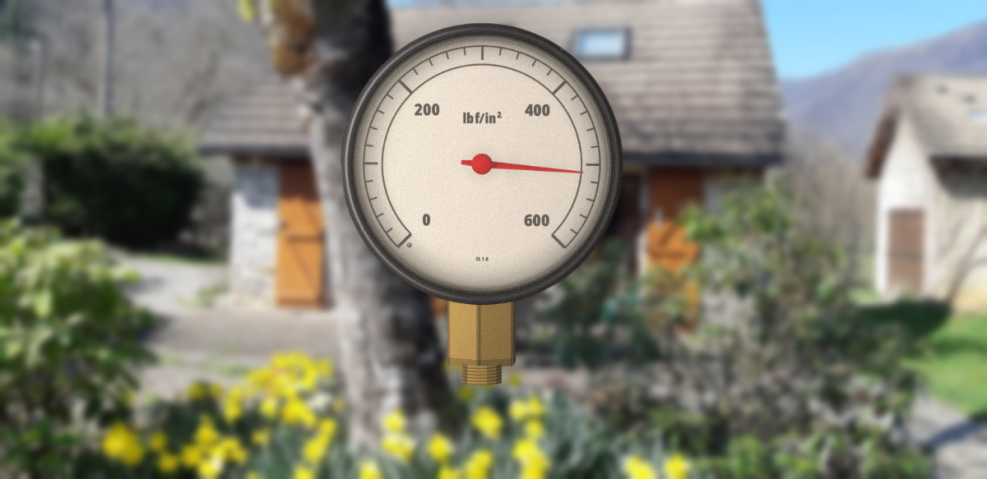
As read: **510** psi
